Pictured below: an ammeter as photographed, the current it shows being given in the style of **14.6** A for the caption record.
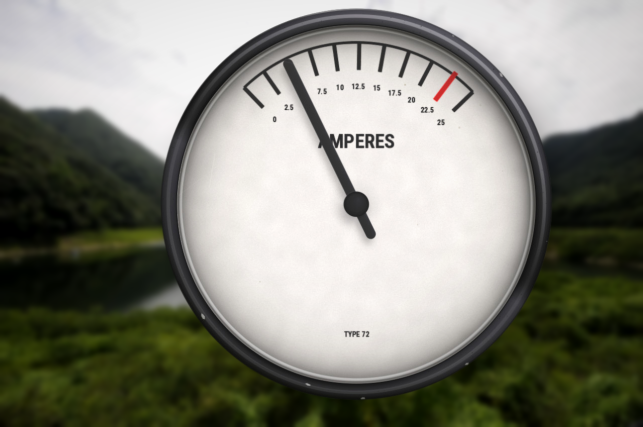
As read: **5** A
